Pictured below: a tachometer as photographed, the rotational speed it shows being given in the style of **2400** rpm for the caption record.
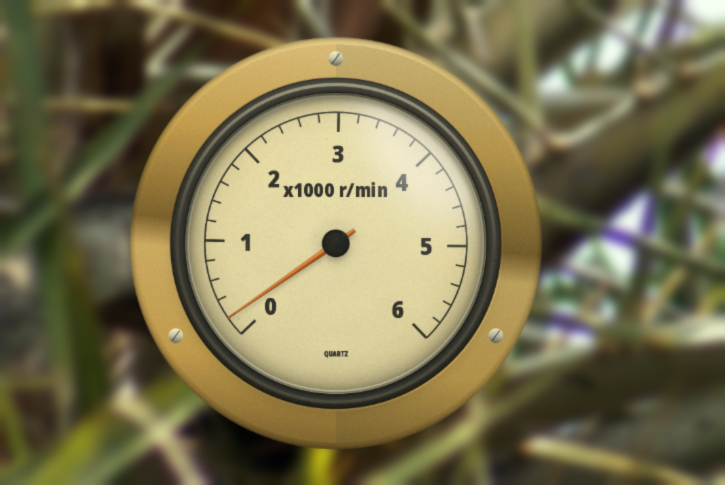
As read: **200** rpm
